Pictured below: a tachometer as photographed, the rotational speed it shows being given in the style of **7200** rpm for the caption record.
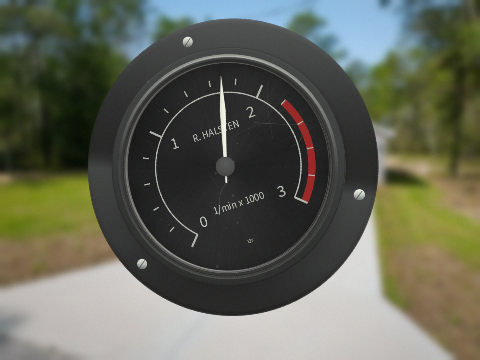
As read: **1700** rpm
